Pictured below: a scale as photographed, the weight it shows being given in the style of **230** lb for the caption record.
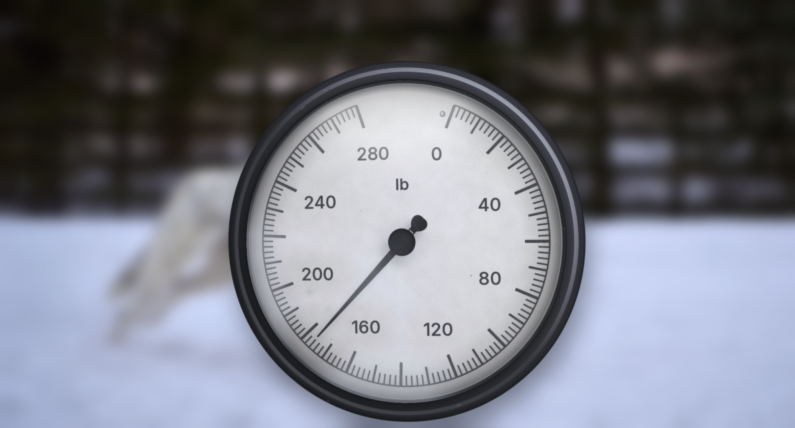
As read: **176** lb
